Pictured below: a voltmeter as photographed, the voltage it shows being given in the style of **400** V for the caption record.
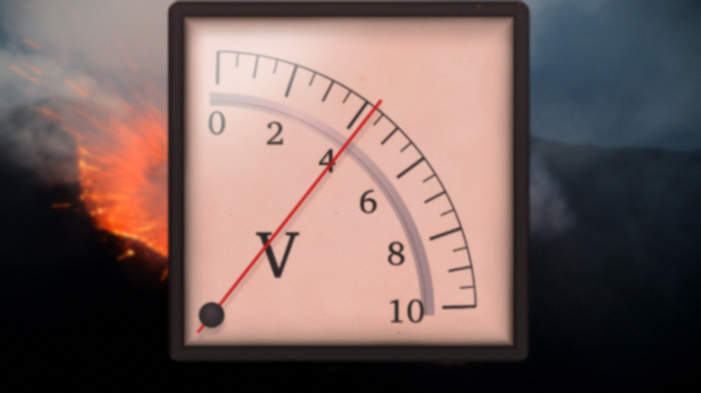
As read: **4.25** V
